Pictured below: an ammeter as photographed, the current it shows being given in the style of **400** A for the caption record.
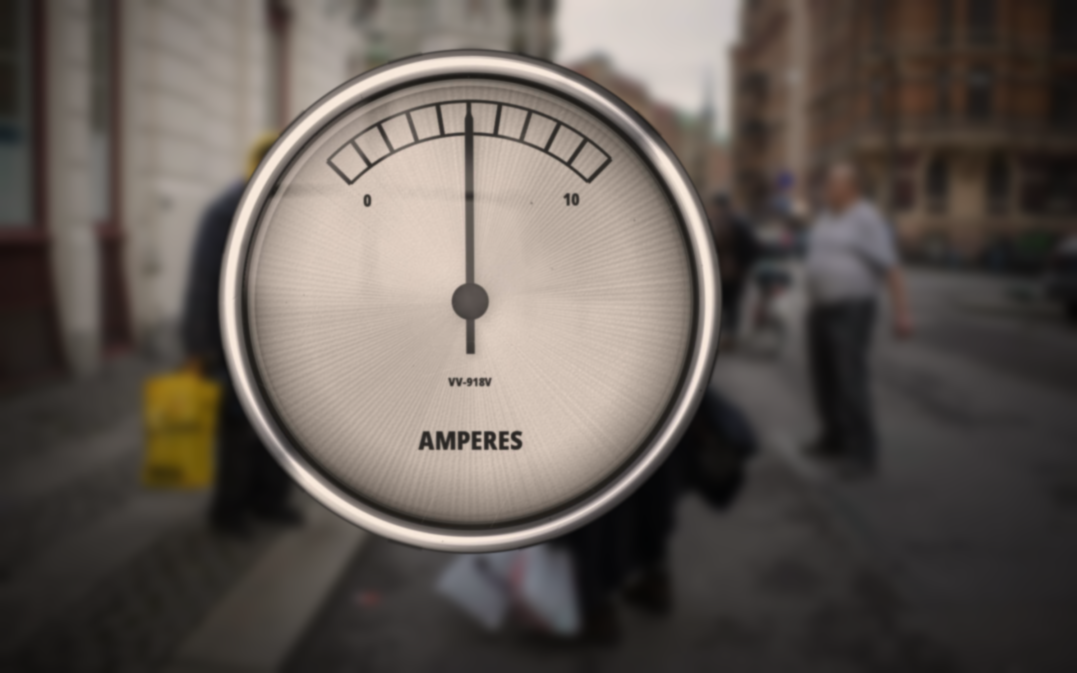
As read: **5** A
